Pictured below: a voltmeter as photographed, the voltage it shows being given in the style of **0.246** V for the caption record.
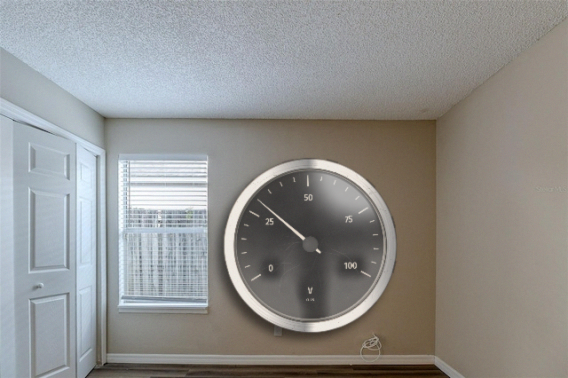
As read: **30** V
